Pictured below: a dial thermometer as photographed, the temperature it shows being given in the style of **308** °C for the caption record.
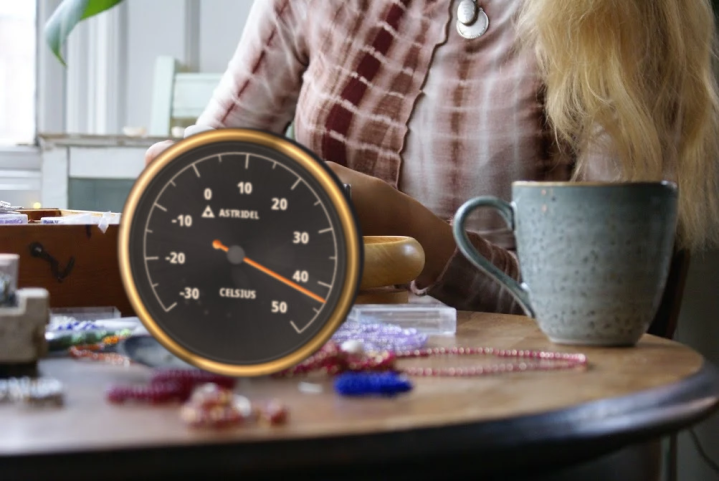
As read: **42.5** °C
